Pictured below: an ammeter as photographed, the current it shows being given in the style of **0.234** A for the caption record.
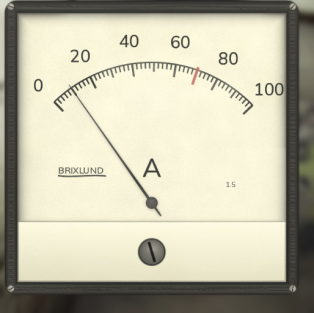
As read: **10** A
